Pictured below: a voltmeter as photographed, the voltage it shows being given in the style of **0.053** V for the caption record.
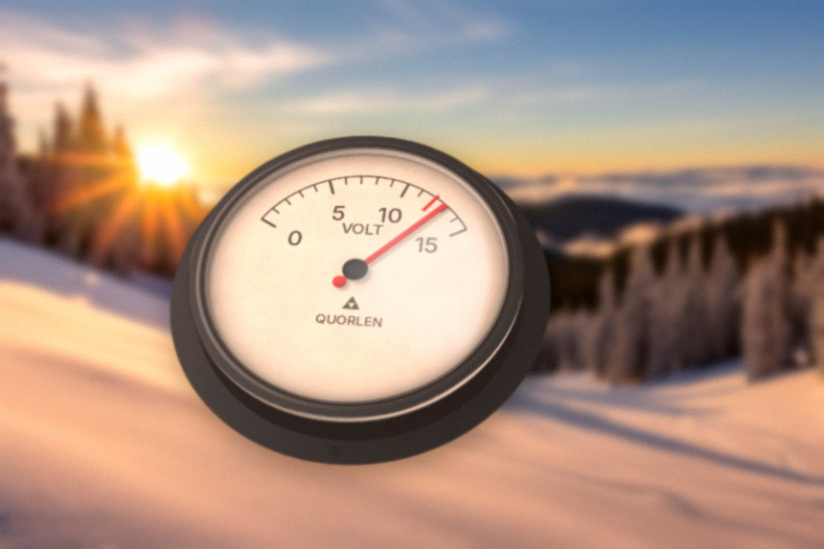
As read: **13** V
